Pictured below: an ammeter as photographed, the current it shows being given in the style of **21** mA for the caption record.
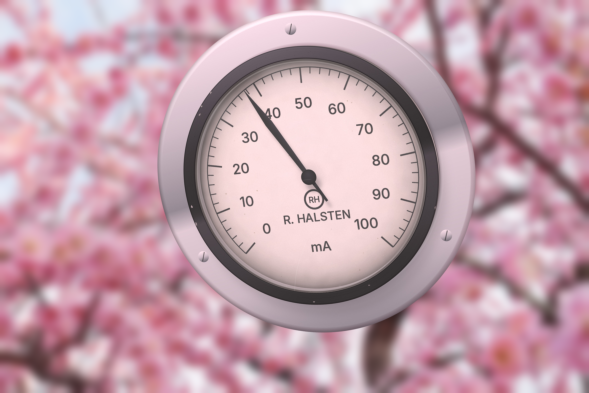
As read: **38** mA
